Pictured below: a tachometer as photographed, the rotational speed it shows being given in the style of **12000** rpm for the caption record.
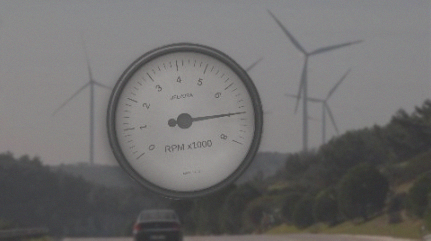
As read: **7000** rpm
